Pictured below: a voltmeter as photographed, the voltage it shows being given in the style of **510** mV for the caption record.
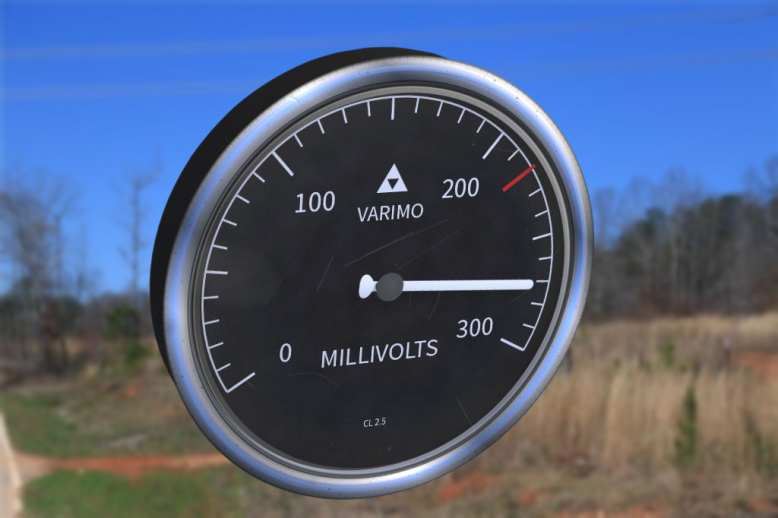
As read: **270** mV
